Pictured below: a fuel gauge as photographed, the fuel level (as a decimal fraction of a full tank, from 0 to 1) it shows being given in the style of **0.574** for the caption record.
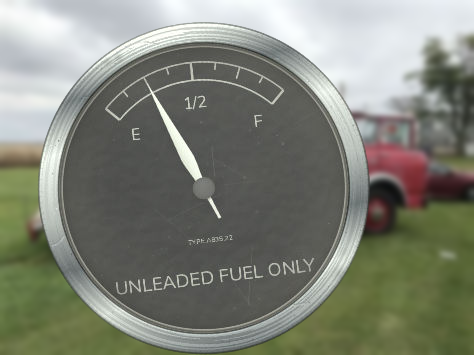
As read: **0.25**
